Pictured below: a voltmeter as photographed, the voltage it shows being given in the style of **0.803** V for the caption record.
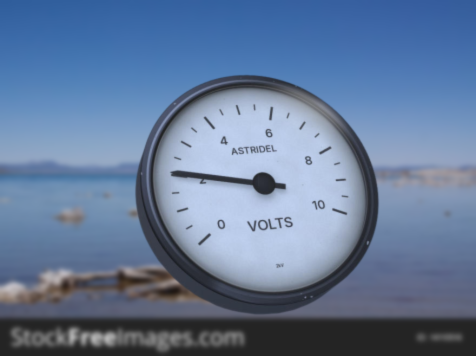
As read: **2** V
